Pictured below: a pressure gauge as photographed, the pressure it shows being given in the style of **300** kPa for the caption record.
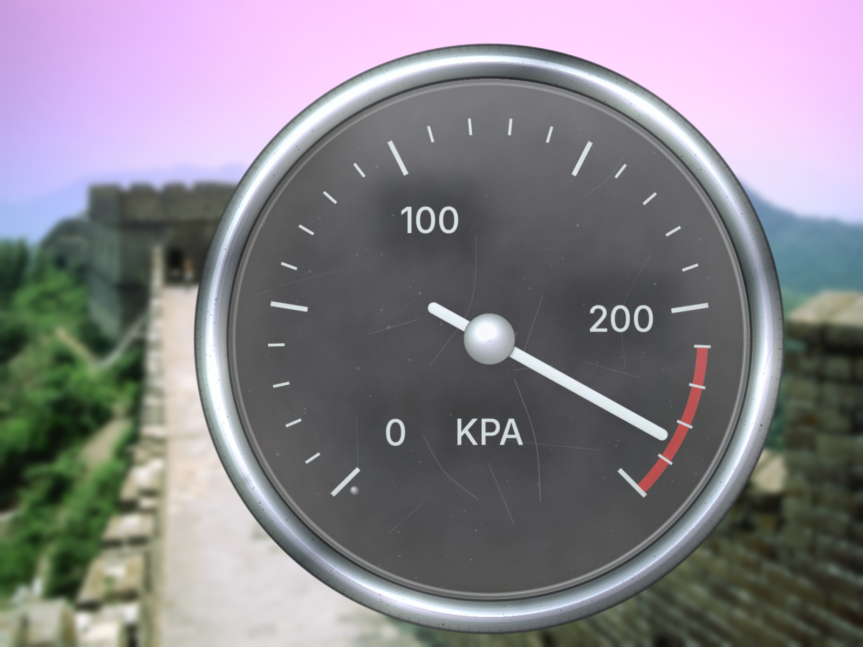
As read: **235** kPa
